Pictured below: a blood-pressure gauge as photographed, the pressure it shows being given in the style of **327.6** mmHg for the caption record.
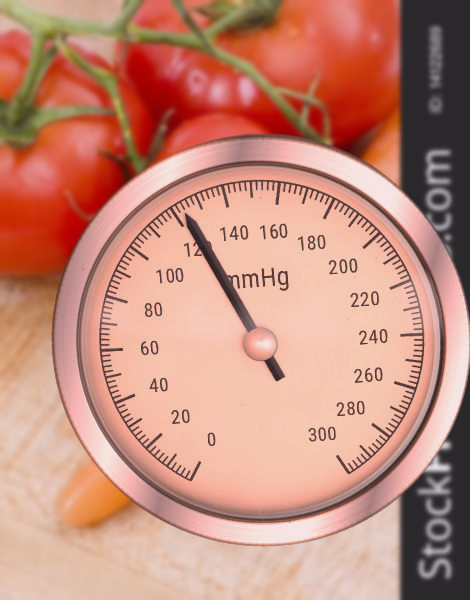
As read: **124** mmHg
